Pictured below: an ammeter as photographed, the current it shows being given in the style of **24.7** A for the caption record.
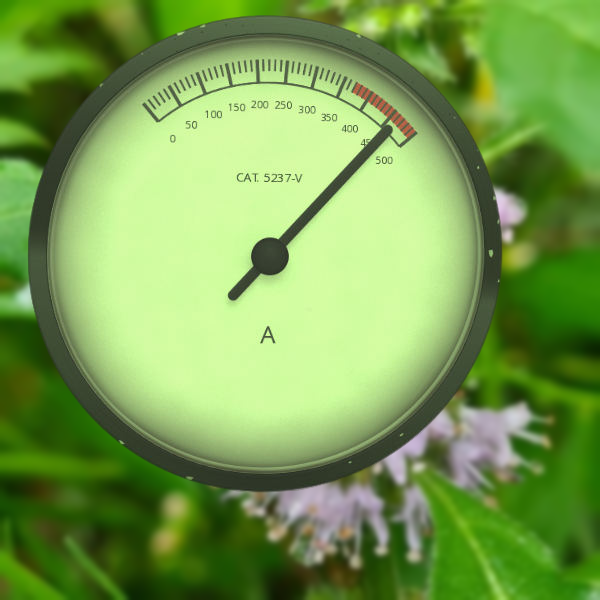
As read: **460** A
